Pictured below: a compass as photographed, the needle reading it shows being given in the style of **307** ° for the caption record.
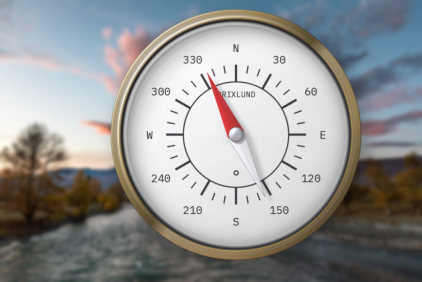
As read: **335** °
